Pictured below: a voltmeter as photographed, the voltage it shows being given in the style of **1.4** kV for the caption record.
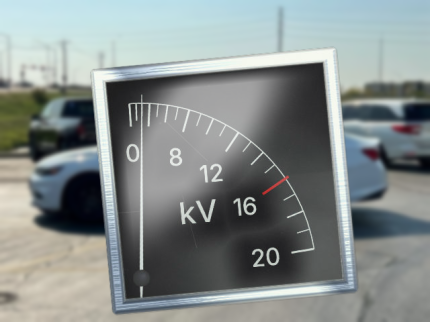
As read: **3** kV
